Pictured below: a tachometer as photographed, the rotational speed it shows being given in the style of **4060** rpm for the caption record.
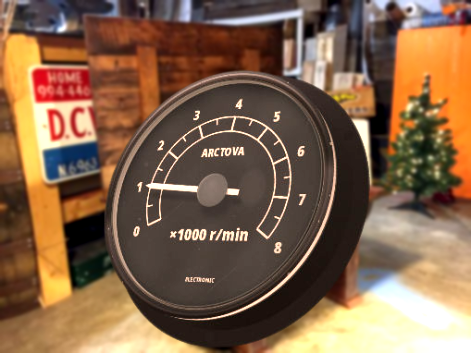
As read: **1000** rpm
